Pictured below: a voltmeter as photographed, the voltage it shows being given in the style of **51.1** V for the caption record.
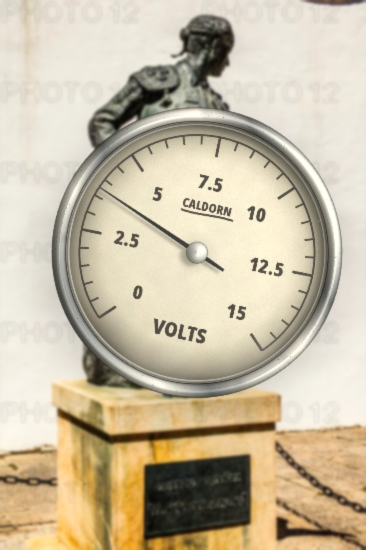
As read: **3.75** V
